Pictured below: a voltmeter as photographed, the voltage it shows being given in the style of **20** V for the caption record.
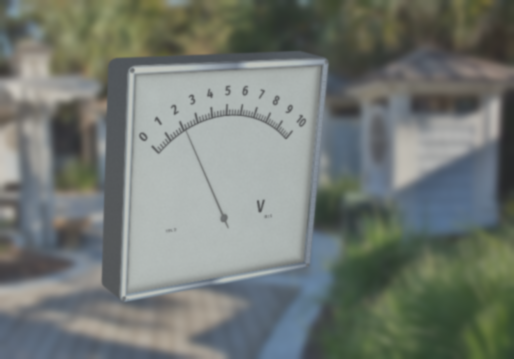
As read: **2** V
